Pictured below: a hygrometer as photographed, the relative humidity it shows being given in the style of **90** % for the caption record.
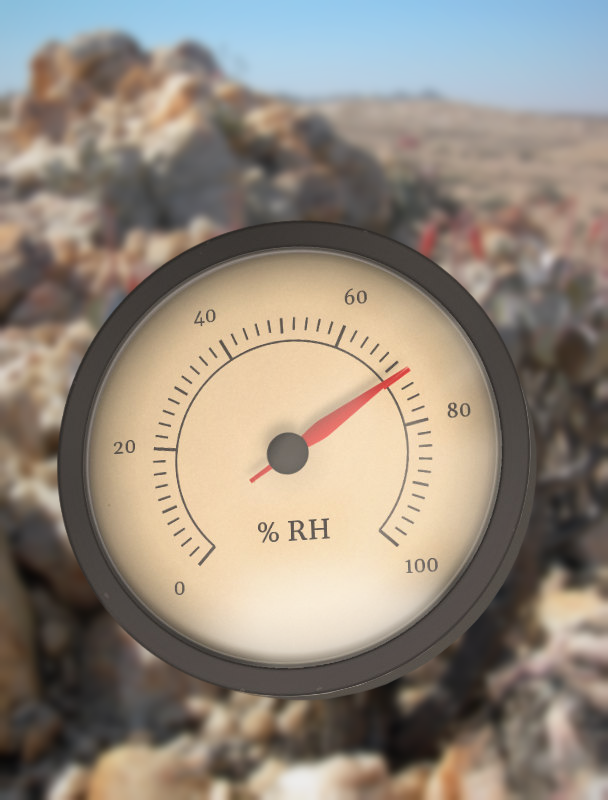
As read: **72** %
